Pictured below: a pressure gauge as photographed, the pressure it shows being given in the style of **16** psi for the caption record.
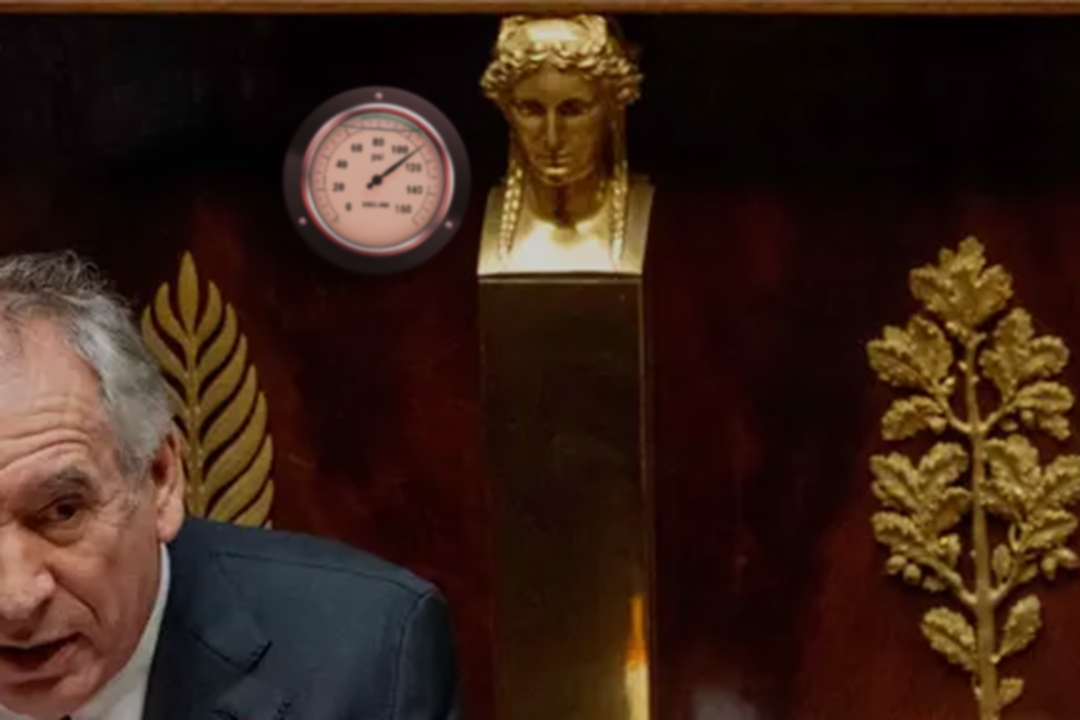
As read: **110** psi
